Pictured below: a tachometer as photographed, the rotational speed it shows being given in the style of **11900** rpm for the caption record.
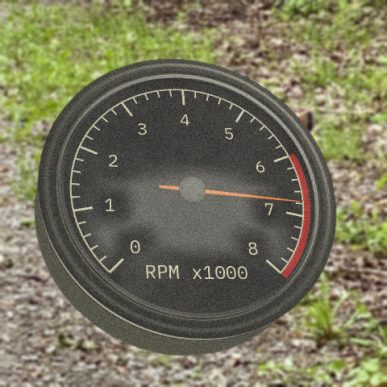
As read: **6800** rpm
